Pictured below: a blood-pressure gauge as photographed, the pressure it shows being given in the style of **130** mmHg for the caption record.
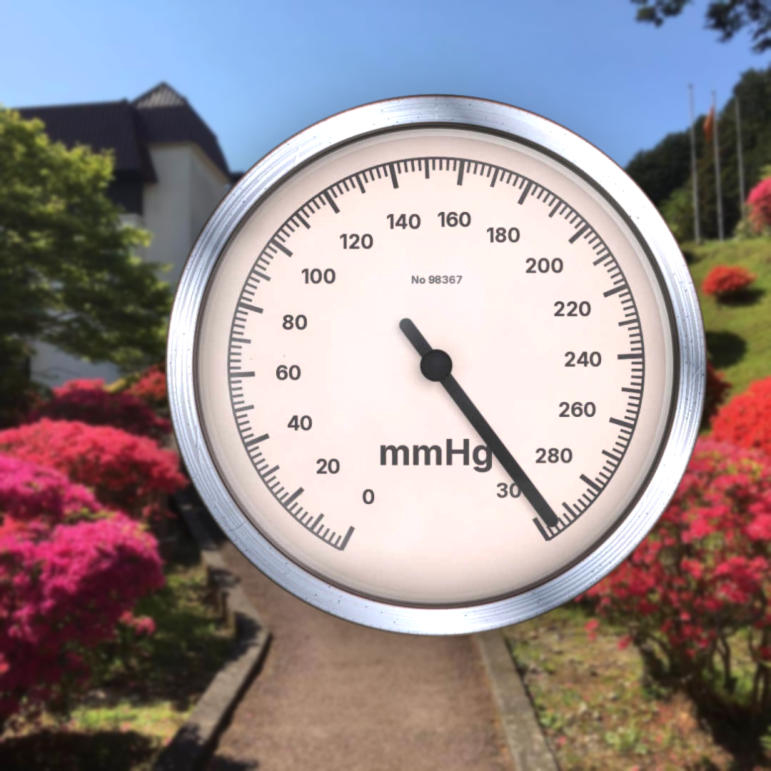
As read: **296** mmHg
